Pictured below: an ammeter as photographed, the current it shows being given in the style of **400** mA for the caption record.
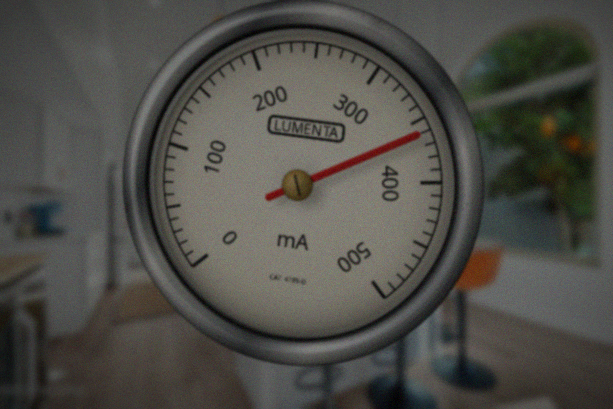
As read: **360** mA
